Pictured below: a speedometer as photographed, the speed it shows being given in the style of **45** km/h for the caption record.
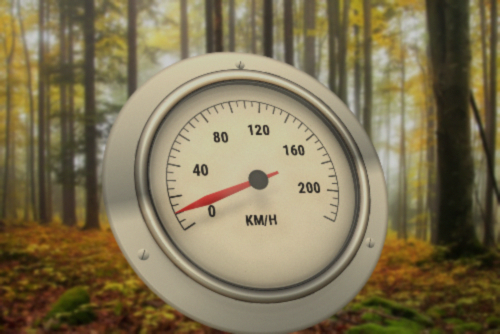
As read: **10** km/h
